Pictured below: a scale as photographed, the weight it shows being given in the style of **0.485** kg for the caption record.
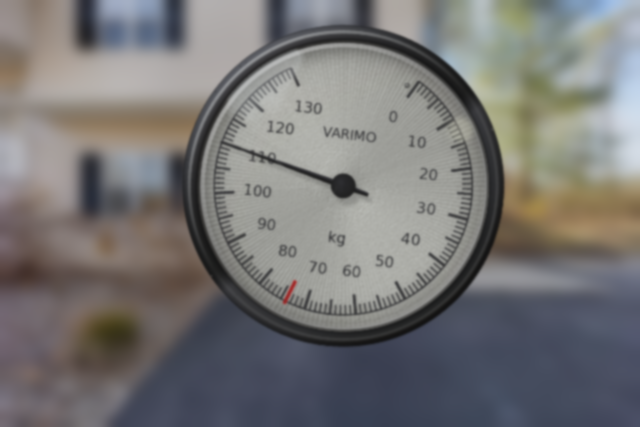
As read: **110** kg
